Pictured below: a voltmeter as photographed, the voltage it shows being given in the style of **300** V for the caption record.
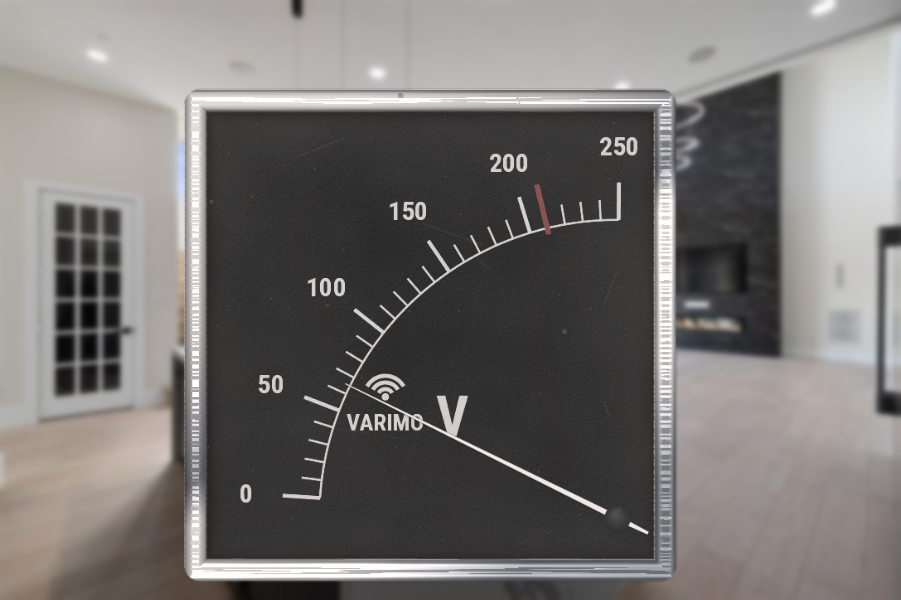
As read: **65** V
